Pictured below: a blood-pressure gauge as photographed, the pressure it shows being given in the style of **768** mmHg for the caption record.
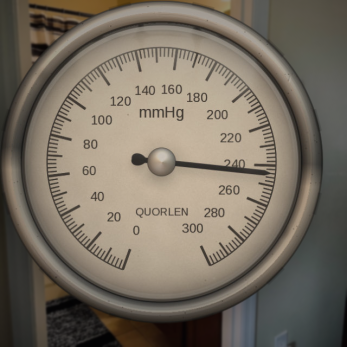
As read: **244** mmHg
